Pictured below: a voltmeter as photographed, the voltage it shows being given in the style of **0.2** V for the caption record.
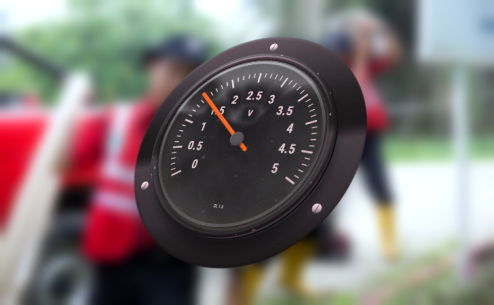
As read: **1.5** V
